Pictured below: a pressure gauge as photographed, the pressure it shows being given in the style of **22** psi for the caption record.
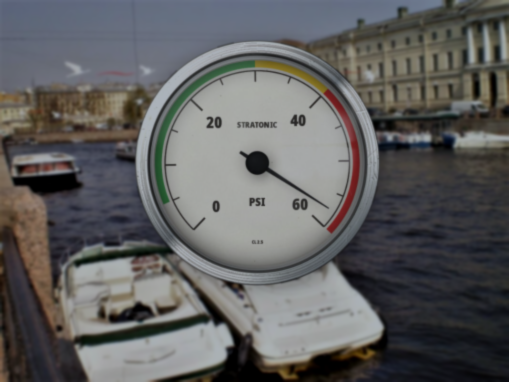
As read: **57.5** psi
